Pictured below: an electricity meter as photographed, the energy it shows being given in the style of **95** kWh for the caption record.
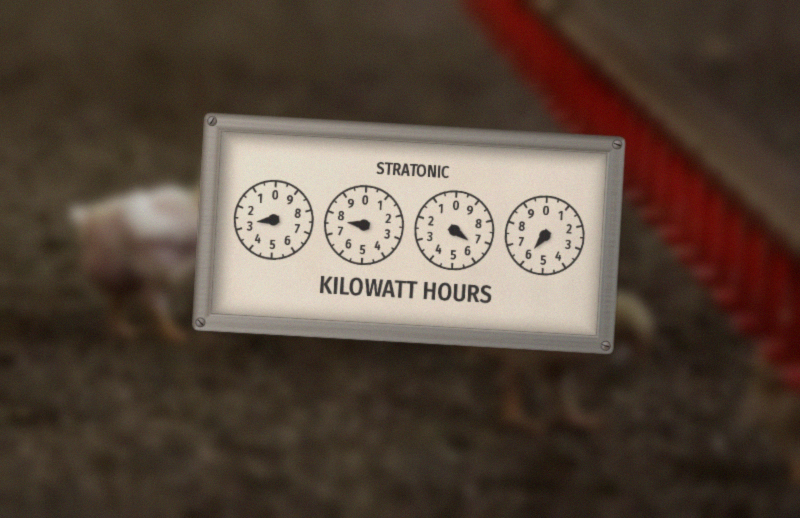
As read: **2766** kWh
